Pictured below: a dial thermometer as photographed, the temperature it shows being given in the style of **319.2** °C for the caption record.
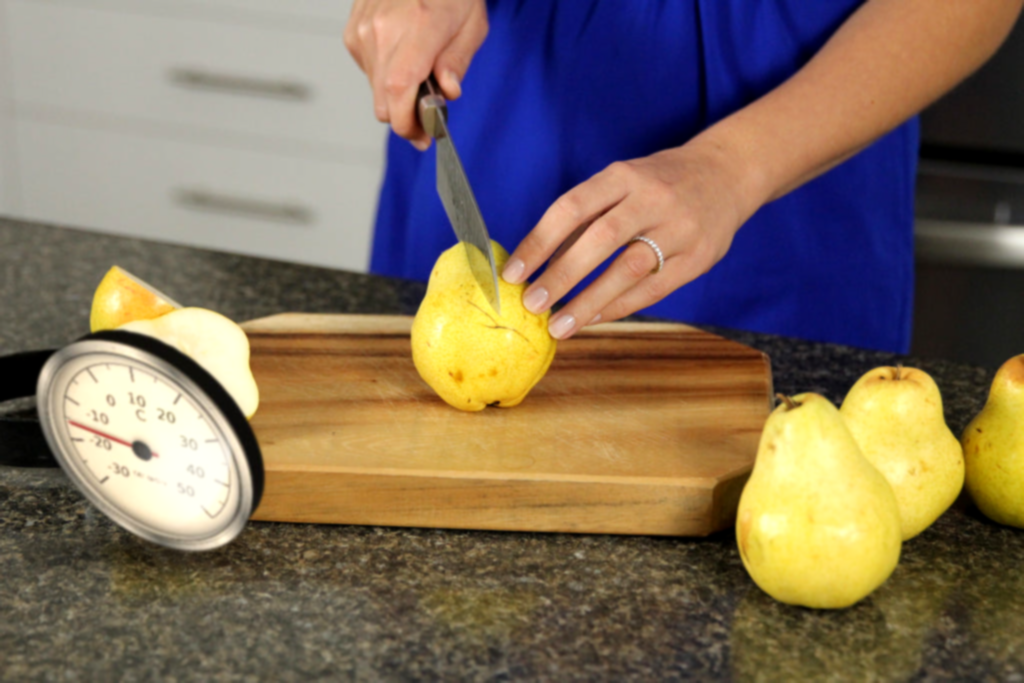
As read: **-15** °C
